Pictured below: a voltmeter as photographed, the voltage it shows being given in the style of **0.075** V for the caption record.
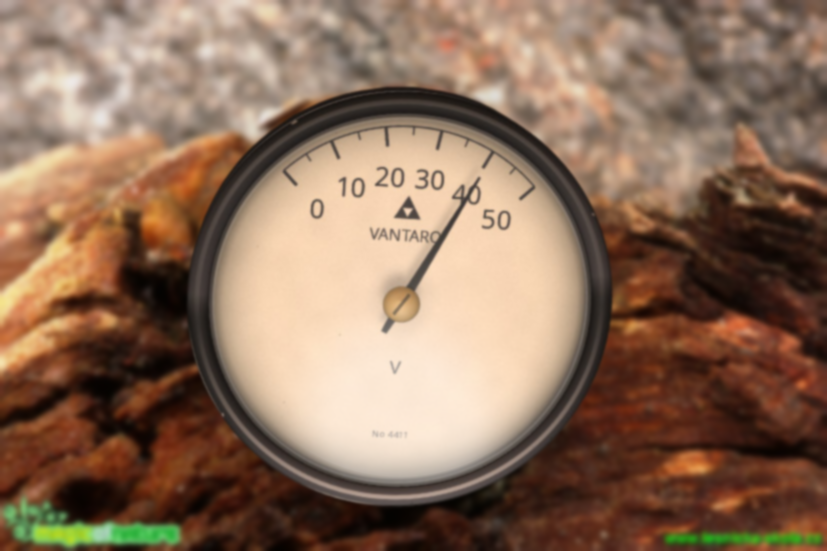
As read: **40** V
